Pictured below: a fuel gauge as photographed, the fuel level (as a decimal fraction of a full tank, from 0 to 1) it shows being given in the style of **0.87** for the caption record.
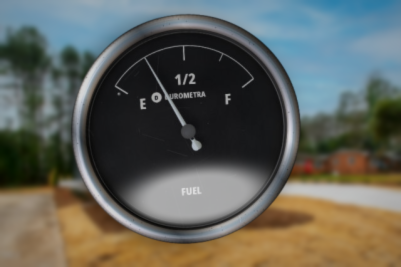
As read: **0.25**
